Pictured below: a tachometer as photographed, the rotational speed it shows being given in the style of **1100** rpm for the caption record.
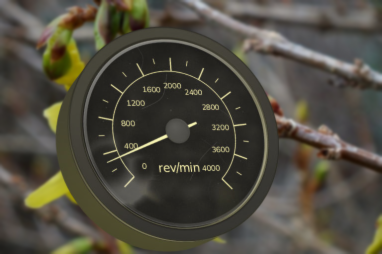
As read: **300** rpm
